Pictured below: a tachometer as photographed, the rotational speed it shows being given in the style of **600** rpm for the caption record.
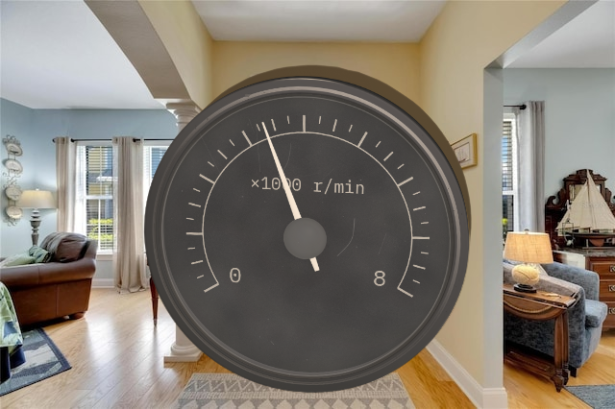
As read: **3375** rpm
